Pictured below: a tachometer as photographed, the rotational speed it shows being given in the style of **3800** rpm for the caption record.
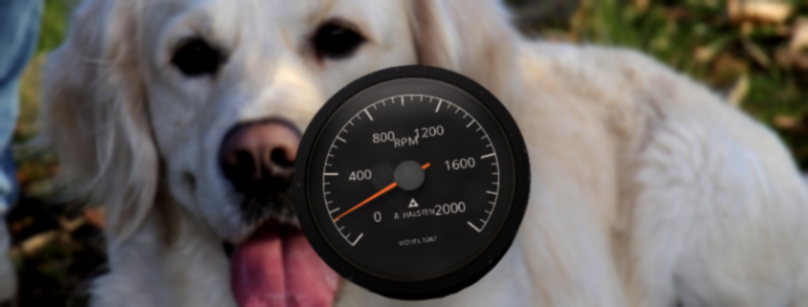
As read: **150** rpm
